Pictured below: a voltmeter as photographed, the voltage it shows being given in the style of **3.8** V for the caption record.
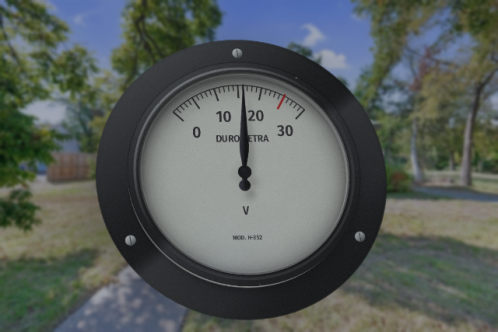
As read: **16** V
